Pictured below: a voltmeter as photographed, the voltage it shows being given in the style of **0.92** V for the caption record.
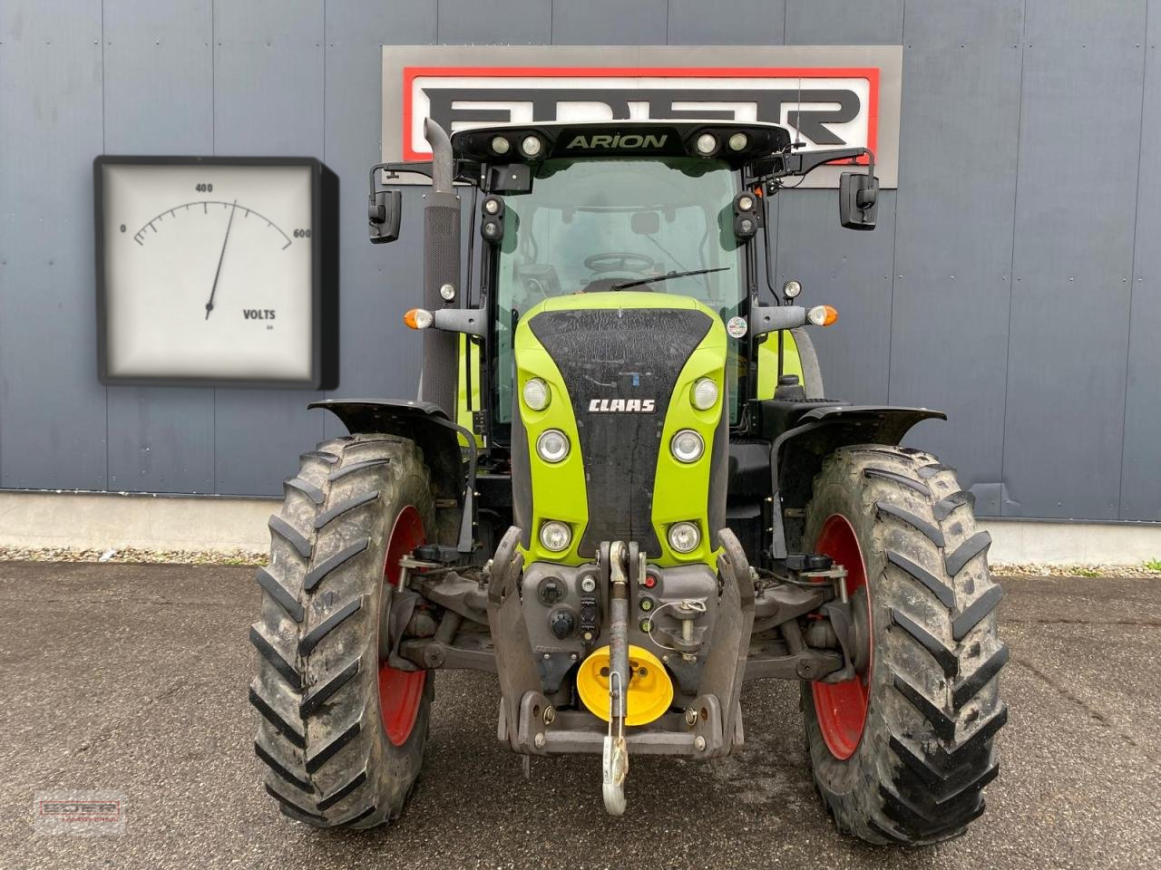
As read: **475** V
